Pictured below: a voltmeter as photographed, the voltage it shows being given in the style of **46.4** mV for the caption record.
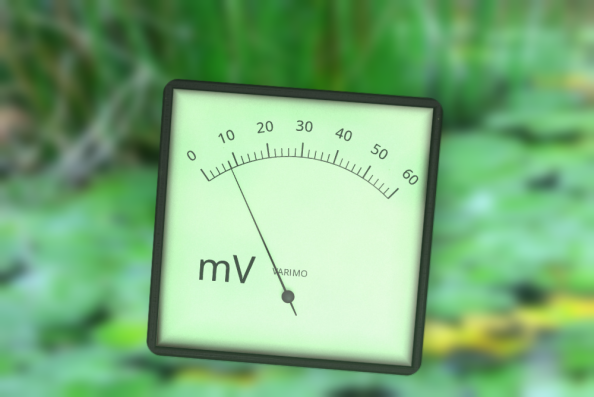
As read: **8** mV
